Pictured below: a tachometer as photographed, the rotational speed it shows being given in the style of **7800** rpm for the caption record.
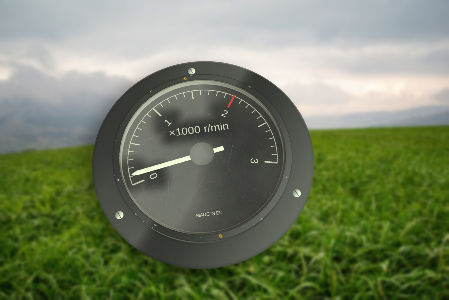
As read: **100** rpm
